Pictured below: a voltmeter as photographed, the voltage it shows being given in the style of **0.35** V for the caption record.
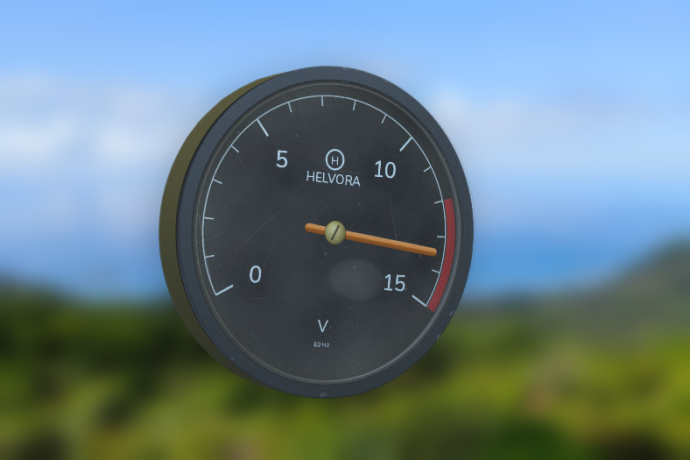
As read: **13.5** V
